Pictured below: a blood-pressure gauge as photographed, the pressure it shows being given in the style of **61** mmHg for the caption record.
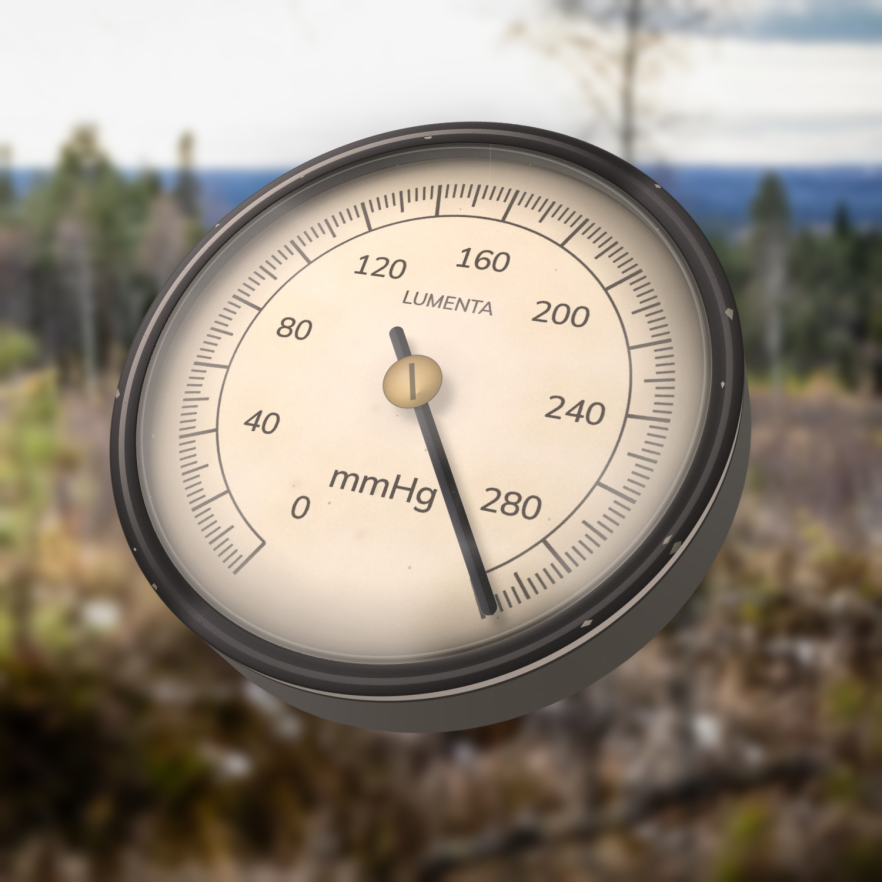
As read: **298** mmHg
